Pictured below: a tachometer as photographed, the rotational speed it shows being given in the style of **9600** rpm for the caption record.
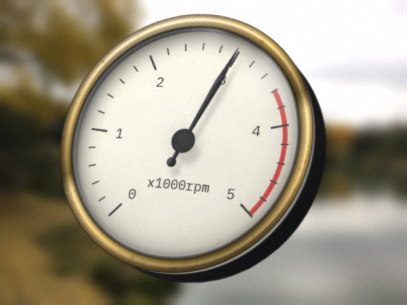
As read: **3000** rpm
